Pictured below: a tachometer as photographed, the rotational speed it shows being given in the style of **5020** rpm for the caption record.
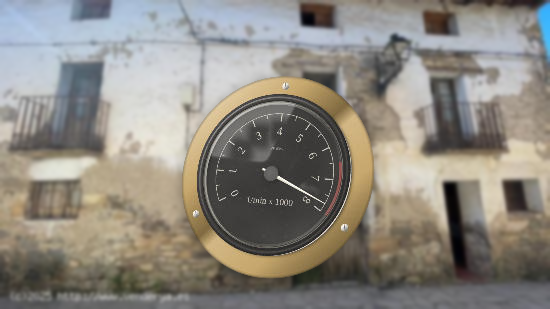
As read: **7750** rpm
